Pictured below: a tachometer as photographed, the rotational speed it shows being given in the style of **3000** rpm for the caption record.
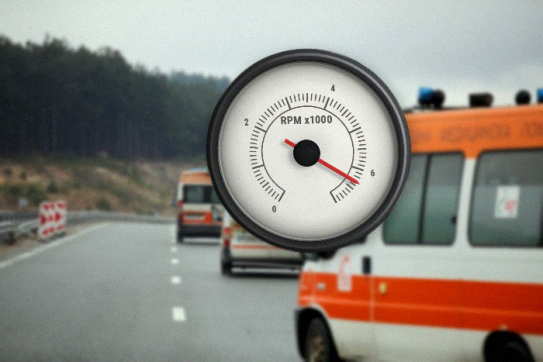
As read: **6300** rpm
